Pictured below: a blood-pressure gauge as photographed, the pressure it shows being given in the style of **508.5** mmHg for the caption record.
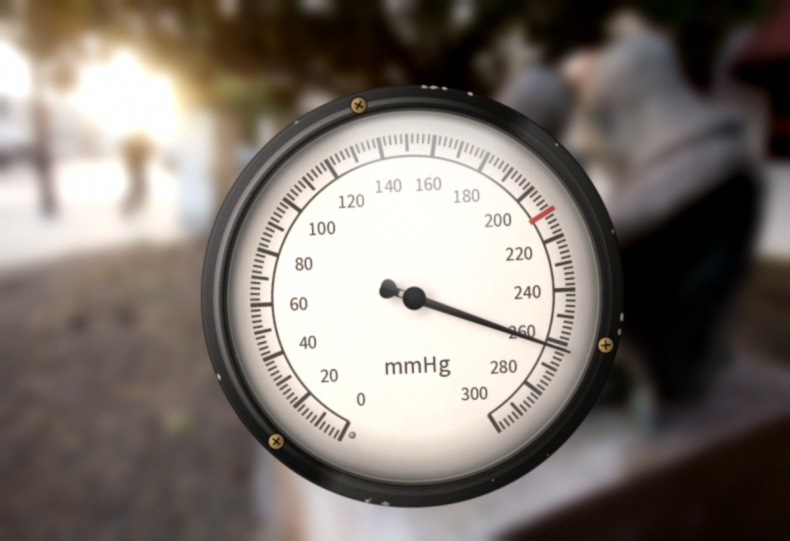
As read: **262** mmHg
